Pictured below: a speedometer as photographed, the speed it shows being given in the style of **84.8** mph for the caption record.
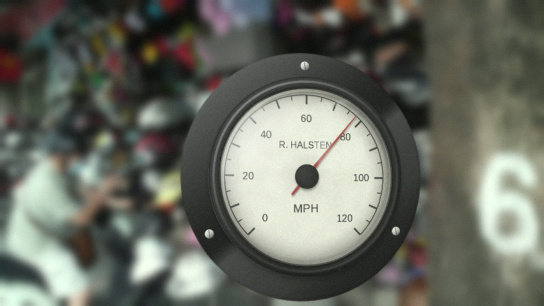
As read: **77.5** mph
